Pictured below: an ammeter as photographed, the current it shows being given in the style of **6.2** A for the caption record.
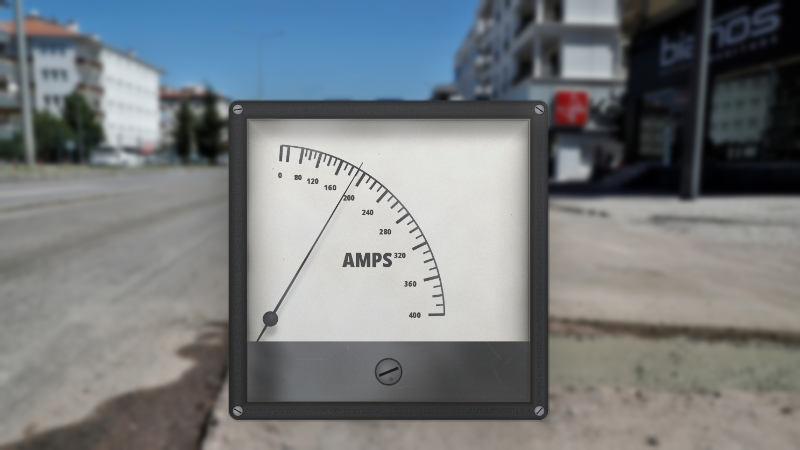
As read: **190** A
